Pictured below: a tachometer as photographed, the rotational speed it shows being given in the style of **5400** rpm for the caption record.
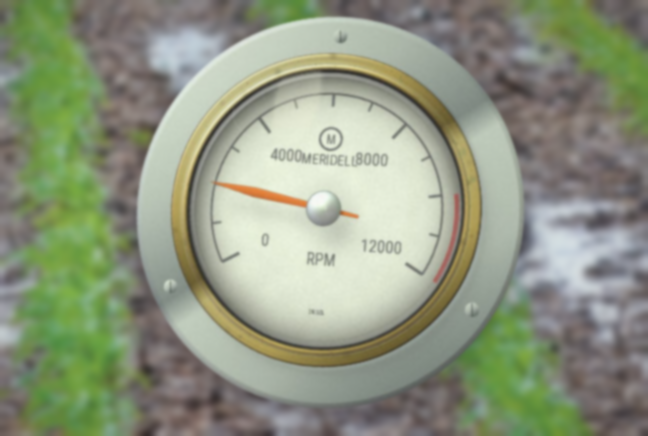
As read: **2000** rpm
